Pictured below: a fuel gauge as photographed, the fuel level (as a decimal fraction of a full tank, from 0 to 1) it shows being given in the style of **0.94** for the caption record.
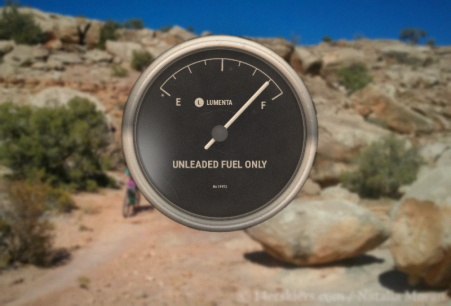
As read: **0.875**
